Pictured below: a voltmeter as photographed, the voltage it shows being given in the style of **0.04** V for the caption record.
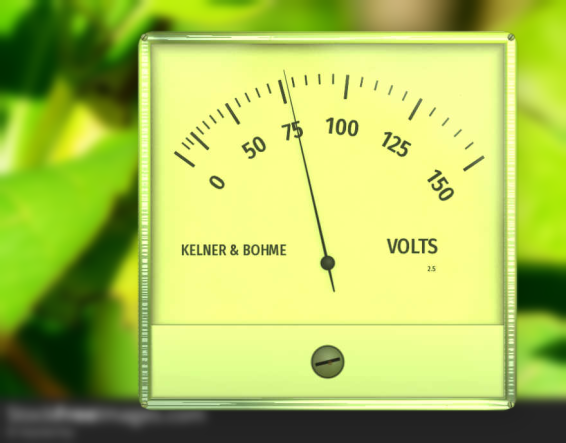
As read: **77.5** V
